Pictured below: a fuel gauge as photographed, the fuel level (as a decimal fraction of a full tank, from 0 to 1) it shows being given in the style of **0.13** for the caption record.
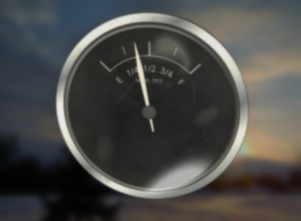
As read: **0.375**
